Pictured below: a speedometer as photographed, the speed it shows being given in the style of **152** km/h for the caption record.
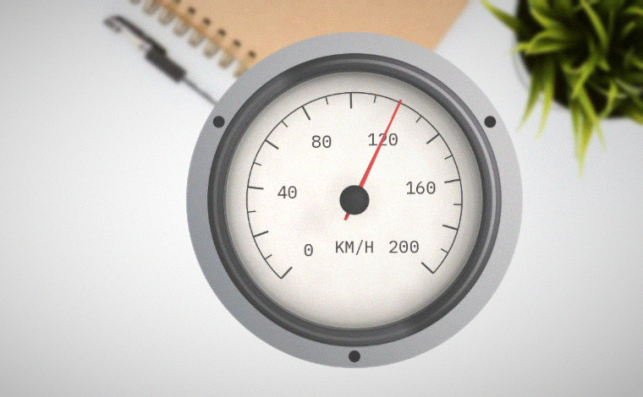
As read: **120** km/h
